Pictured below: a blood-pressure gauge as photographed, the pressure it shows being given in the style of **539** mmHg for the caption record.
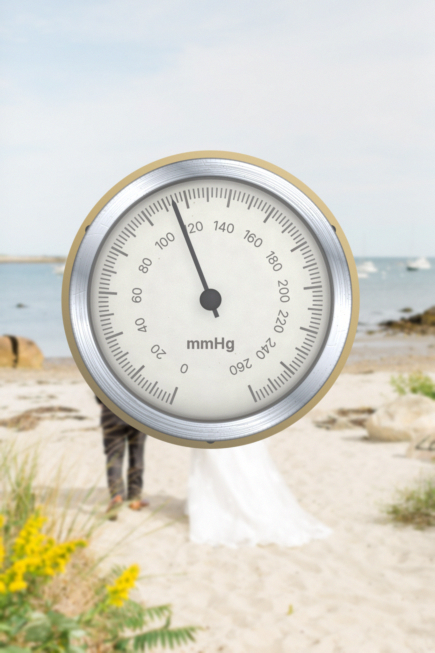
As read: **114** mmHg
